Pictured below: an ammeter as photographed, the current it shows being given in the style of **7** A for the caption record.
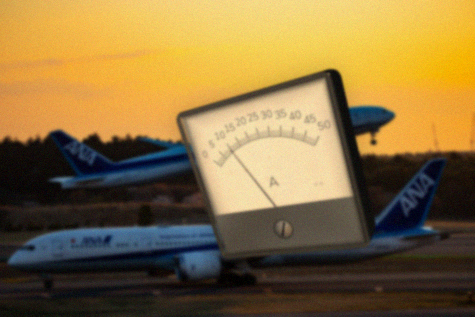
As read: **10** A
